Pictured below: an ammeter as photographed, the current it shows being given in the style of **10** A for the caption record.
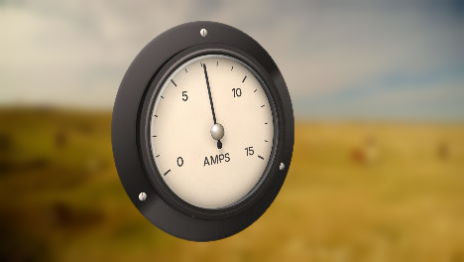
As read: **7** A
